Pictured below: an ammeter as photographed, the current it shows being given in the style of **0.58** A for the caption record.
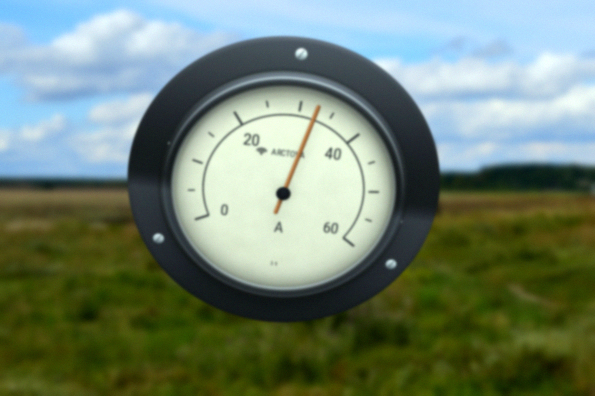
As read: **32.5** A
